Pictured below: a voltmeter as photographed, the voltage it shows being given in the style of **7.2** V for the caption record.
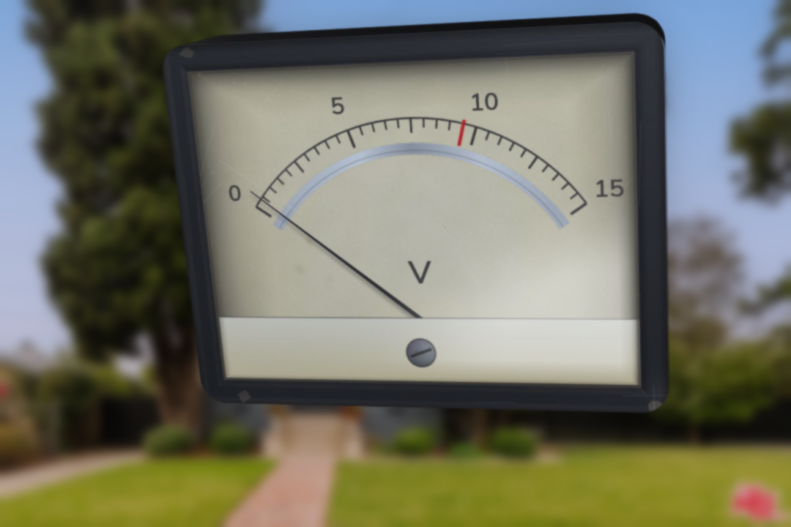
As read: **0.5** V
